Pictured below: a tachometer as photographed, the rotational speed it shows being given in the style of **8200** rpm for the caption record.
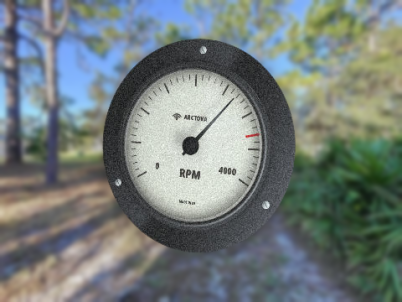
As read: **2700** rpm
